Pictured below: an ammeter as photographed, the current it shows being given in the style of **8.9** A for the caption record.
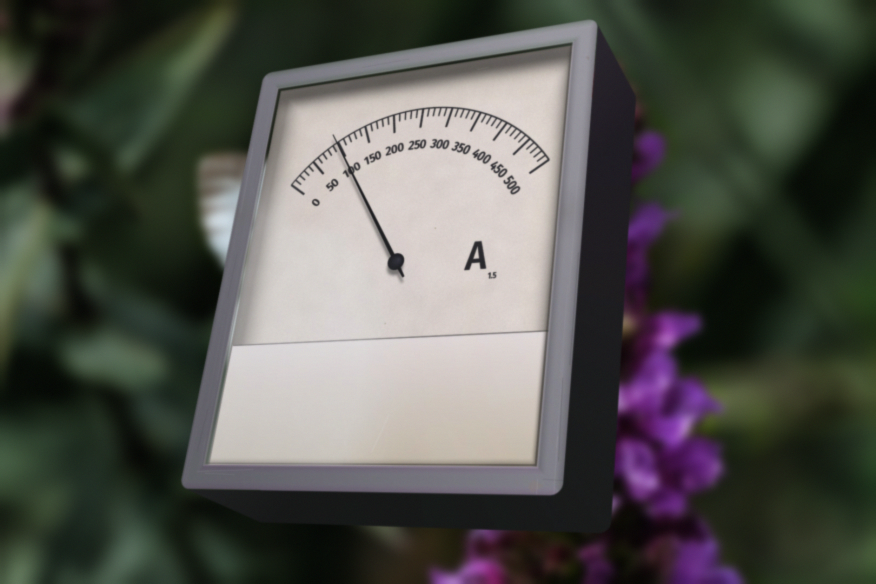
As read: **100** A
